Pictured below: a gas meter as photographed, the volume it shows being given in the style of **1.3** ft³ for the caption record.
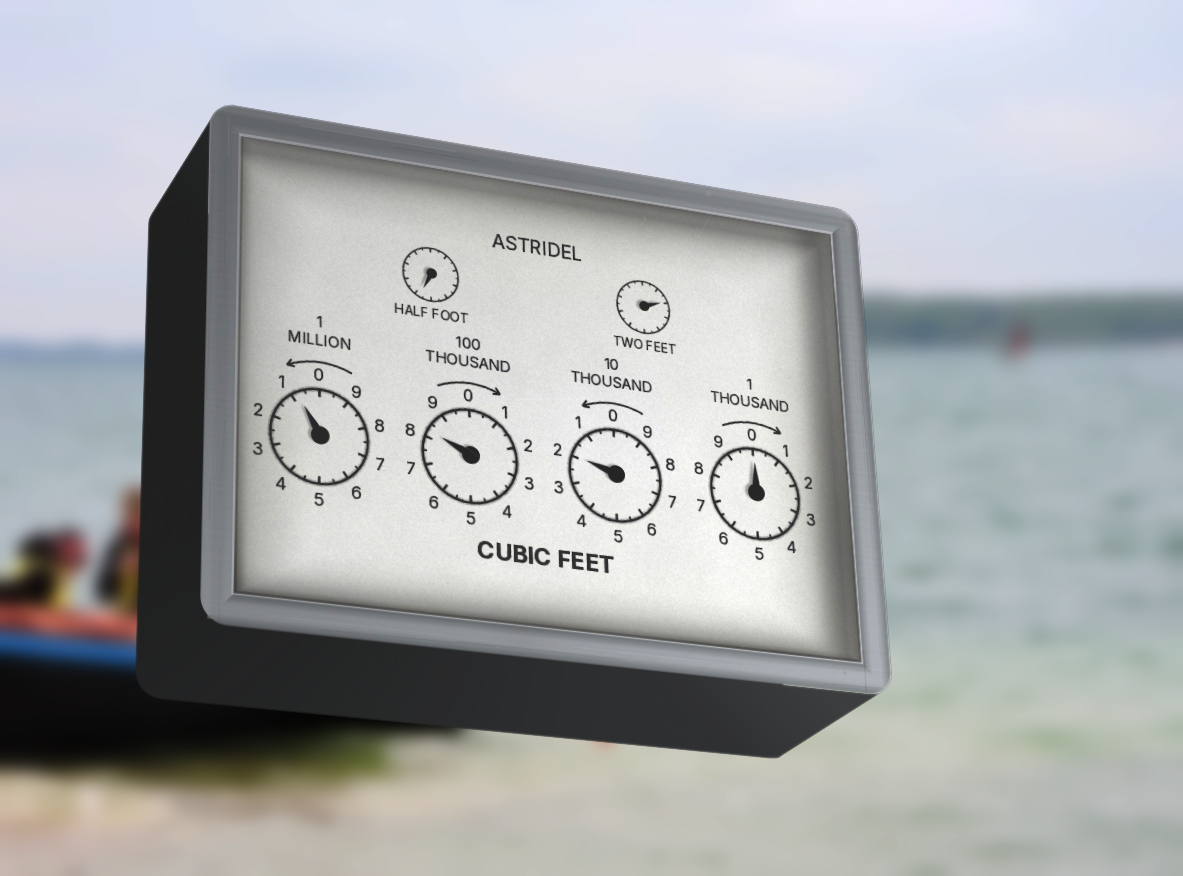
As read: **82000** ft³
